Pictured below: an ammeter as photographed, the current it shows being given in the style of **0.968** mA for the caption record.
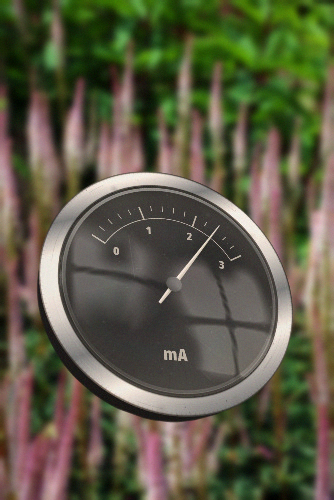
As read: **2.4** mA
